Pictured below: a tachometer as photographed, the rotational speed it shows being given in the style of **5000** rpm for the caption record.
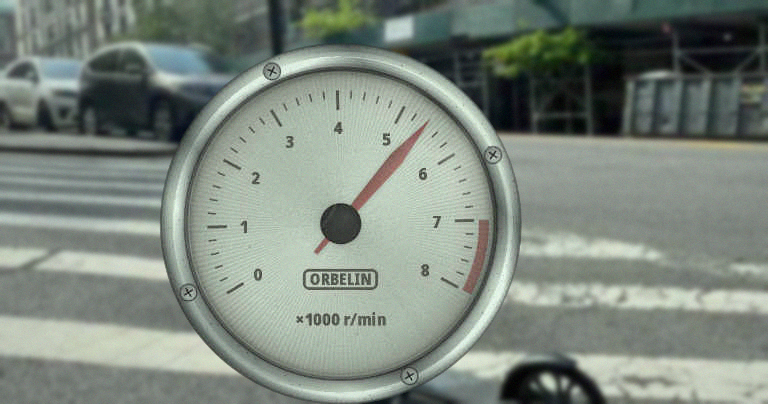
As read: **5400** rpm
